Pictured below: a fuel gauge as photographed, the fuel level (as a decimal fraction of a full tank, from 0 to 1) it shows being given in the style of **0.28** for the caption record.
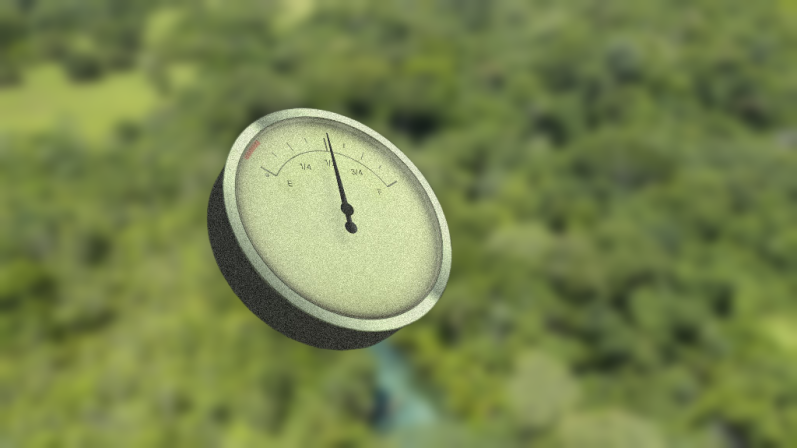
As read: **0.5**
